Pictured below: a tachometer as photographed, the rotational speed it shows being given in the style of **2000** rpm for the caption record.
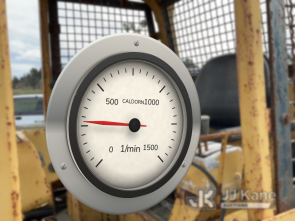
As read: **275** rpm
